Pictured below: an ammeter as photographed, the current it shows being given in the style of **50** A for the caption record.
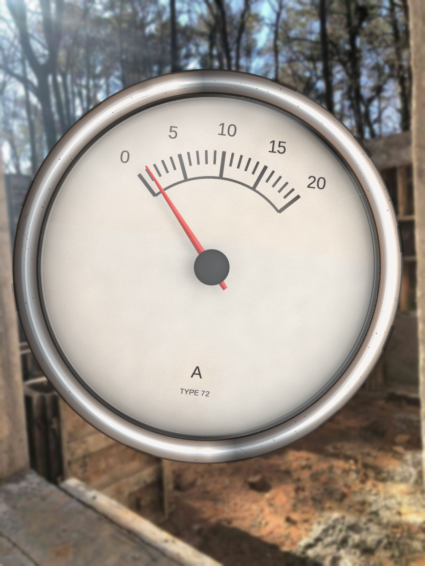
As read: **1** A
